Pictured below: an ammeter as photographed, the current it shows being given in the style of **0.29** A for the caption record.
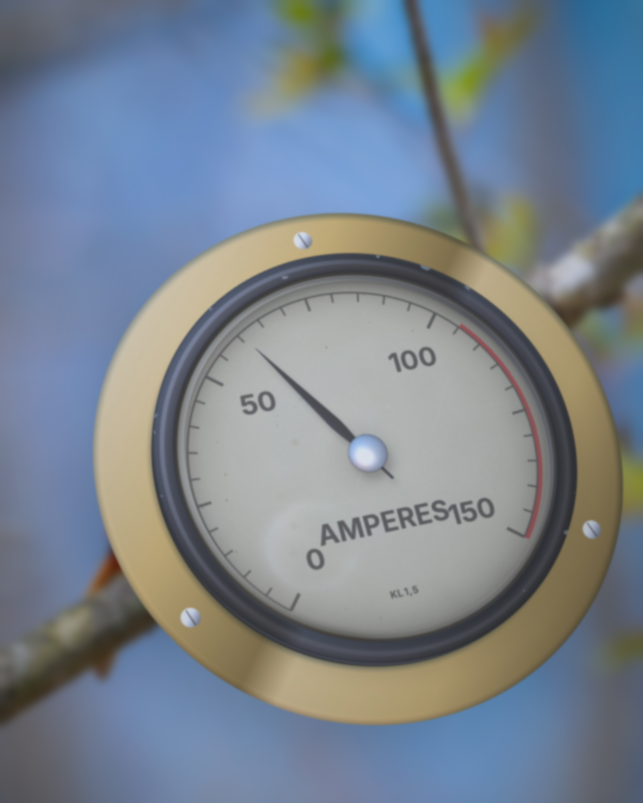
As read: **60** A
